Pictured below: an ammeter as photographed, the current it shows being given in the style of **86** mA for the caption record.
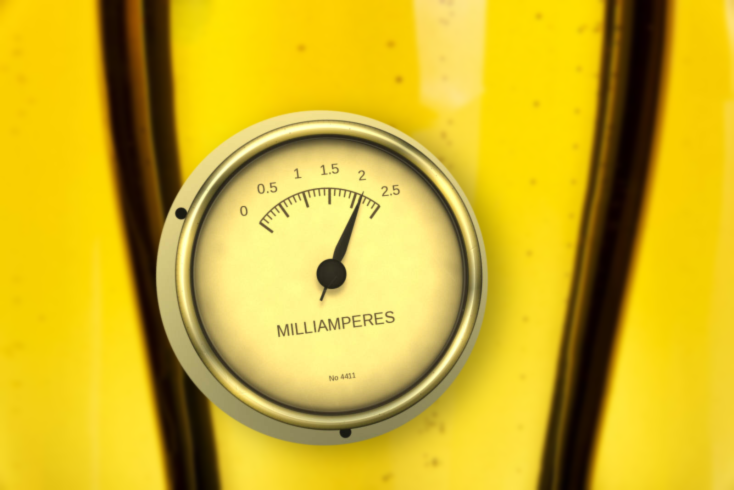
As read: **2.1** mA
